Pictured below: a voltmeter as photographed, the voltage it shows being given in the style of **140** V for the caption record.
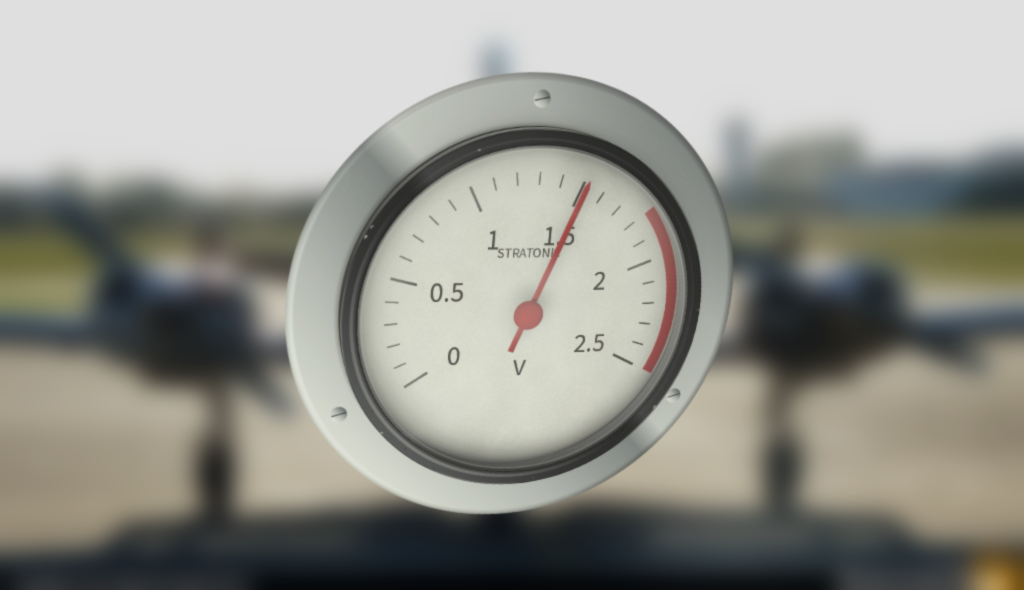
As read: **1.5** V
